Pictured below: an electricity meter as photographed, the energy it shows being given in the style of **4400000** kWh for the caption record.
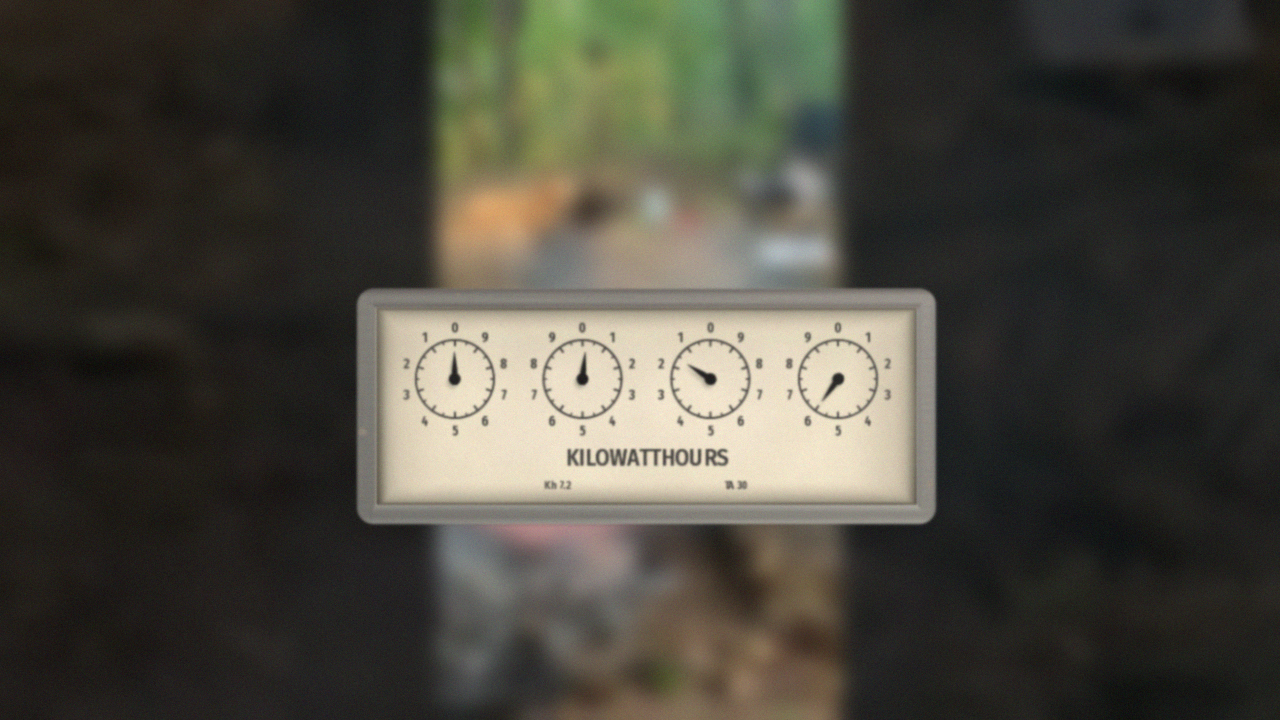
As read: **16** kWh
